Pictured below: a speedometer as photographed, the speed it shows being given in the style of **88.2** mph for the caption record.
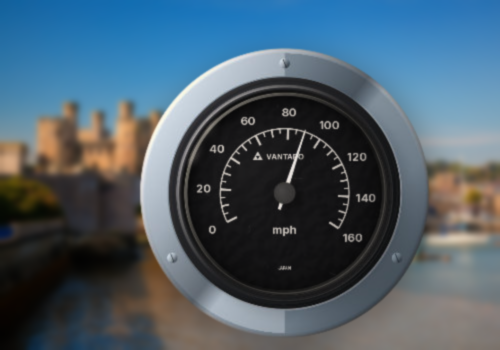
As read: **90** mph
